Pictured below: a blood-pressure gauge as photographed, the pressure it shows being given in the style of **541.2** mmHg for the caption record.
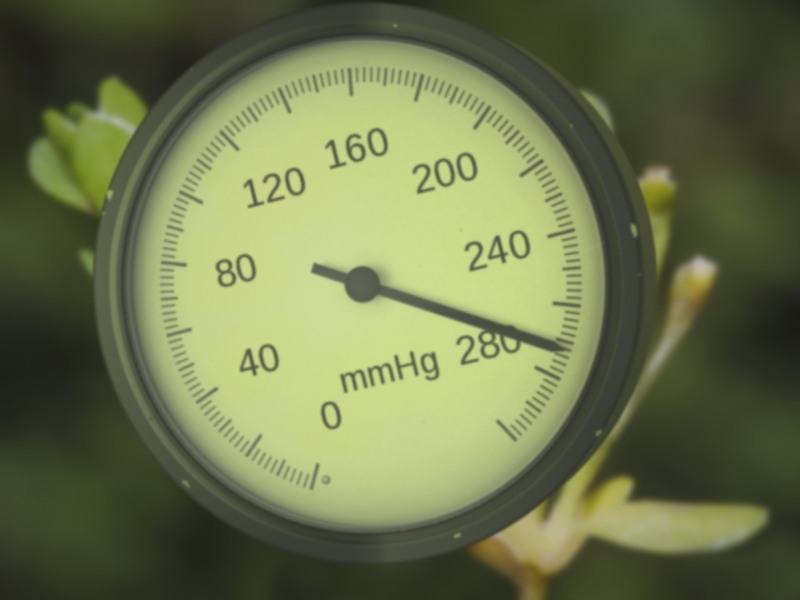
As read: **272** mmHg
